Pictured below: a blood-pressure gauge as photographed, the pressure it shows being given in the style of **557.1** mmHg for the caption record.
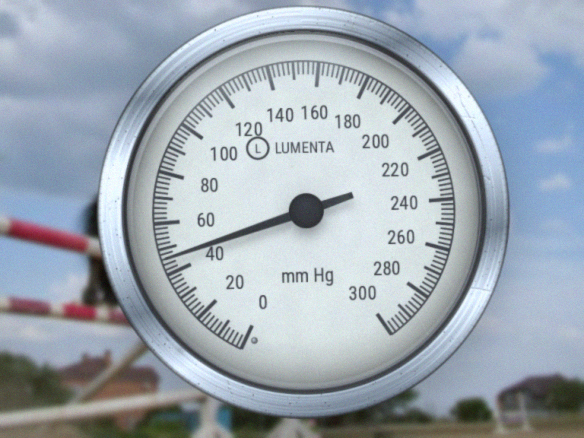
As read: **46** mmHg
